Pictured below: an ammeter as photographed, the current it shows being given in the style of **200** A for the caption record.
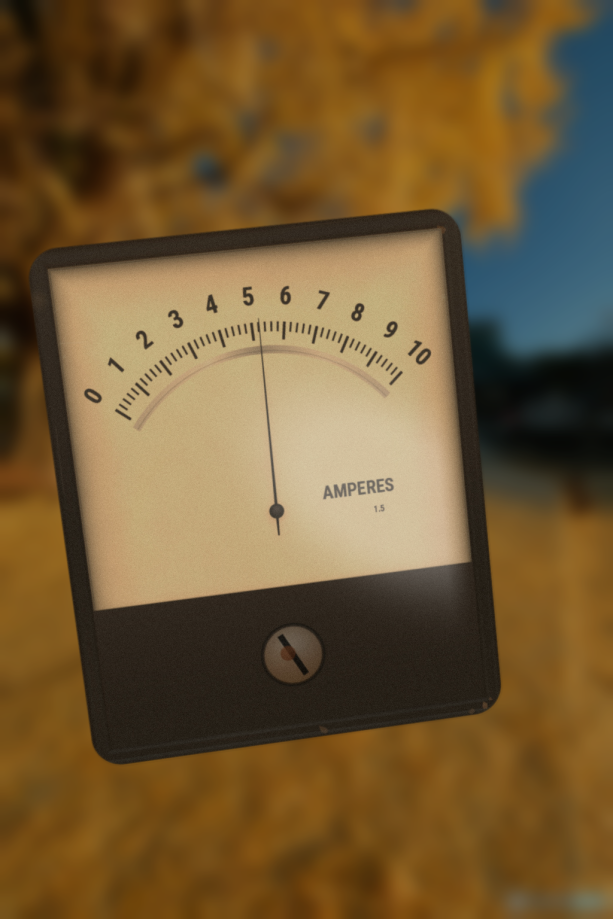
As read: **5.2** A
